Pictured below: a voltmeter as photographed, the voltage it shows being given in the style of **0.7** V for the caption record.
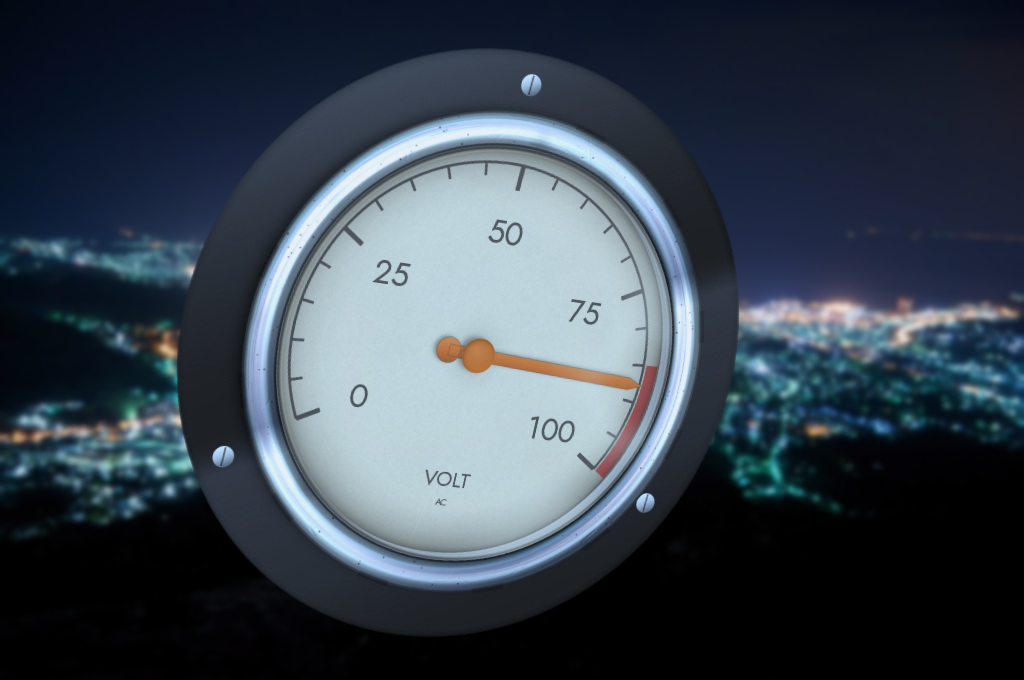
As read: **87.5** V
